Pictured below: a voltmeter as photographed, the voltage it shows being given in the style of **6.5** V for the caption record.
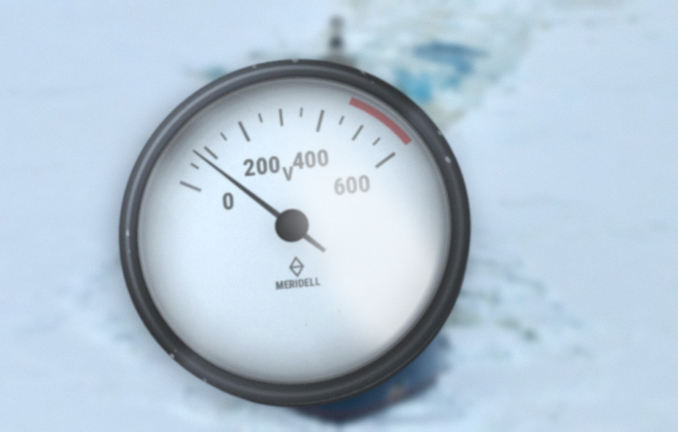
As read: **75** V
